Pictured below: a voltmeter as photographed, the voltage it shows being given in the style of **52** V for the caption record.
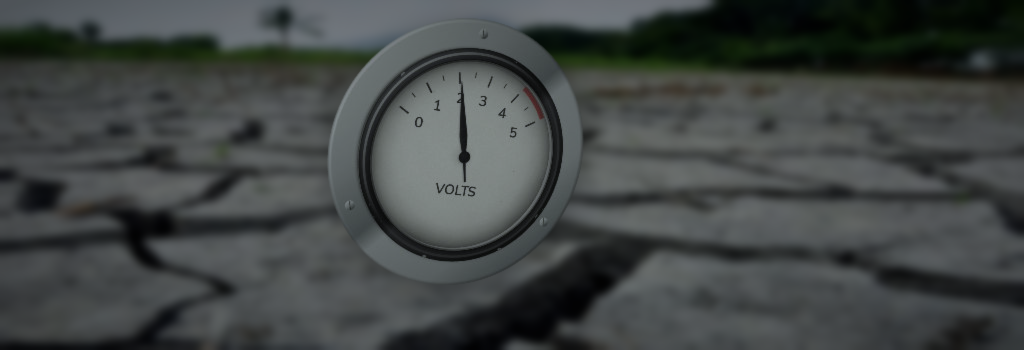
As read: **2** V
